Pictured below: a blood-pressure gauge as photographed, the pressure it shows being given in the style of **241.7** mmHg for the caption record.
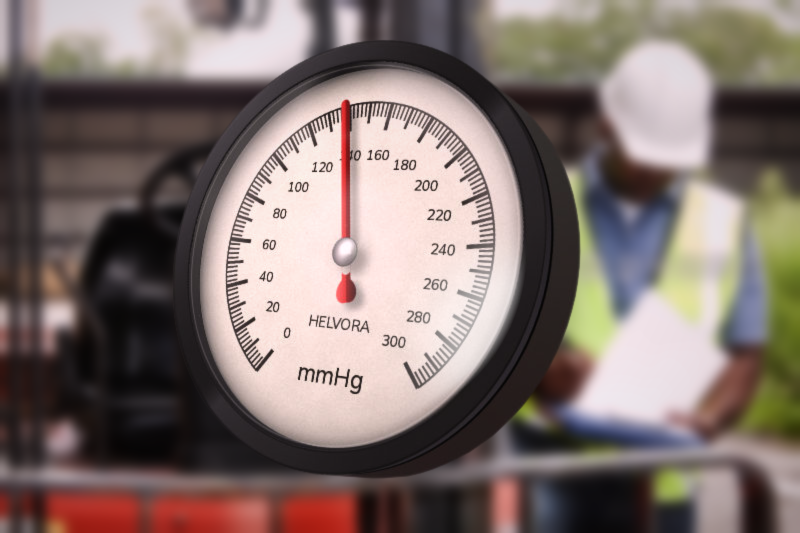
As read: **140** mmHg
